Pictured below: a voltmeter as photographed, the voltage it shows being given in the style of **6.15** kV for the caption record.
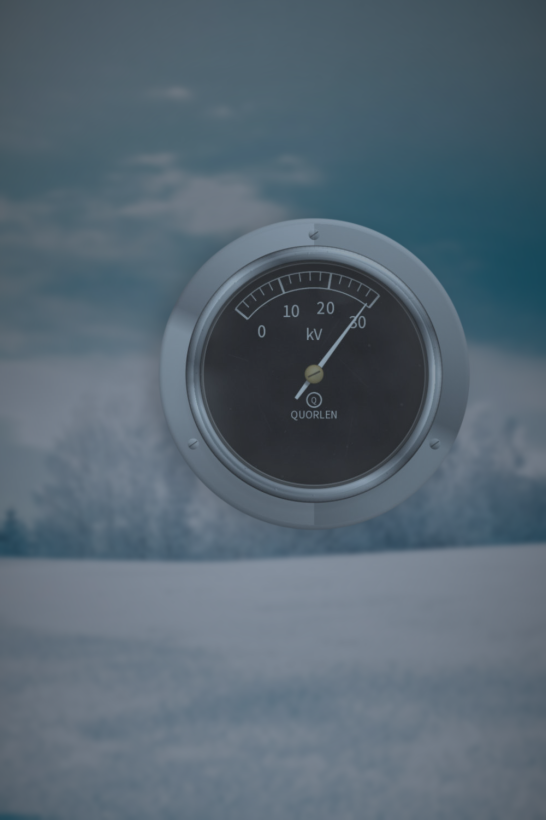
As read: **29** kV
